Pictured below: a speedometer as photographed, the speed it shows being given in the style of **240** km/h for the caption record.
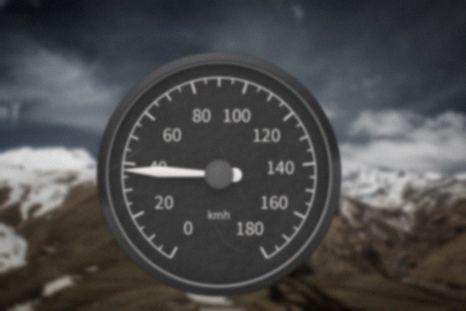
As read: **37.5** km/h
